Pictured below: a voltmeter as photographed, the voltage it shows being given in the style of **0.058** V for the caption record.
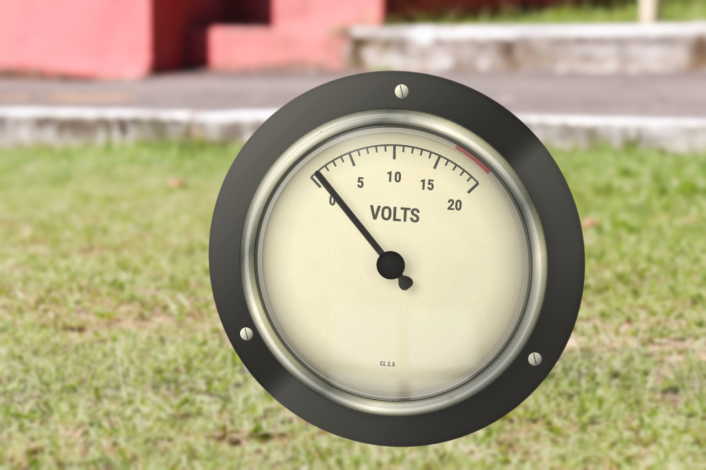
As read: **1** V
